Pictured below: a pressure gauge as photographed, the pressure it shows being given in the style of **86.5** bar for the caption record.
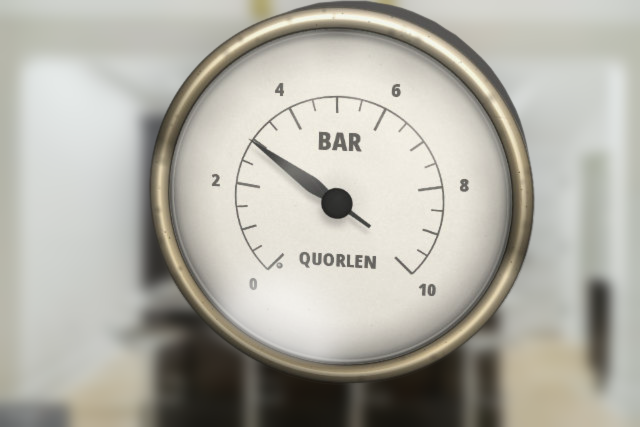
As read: **3** bar
